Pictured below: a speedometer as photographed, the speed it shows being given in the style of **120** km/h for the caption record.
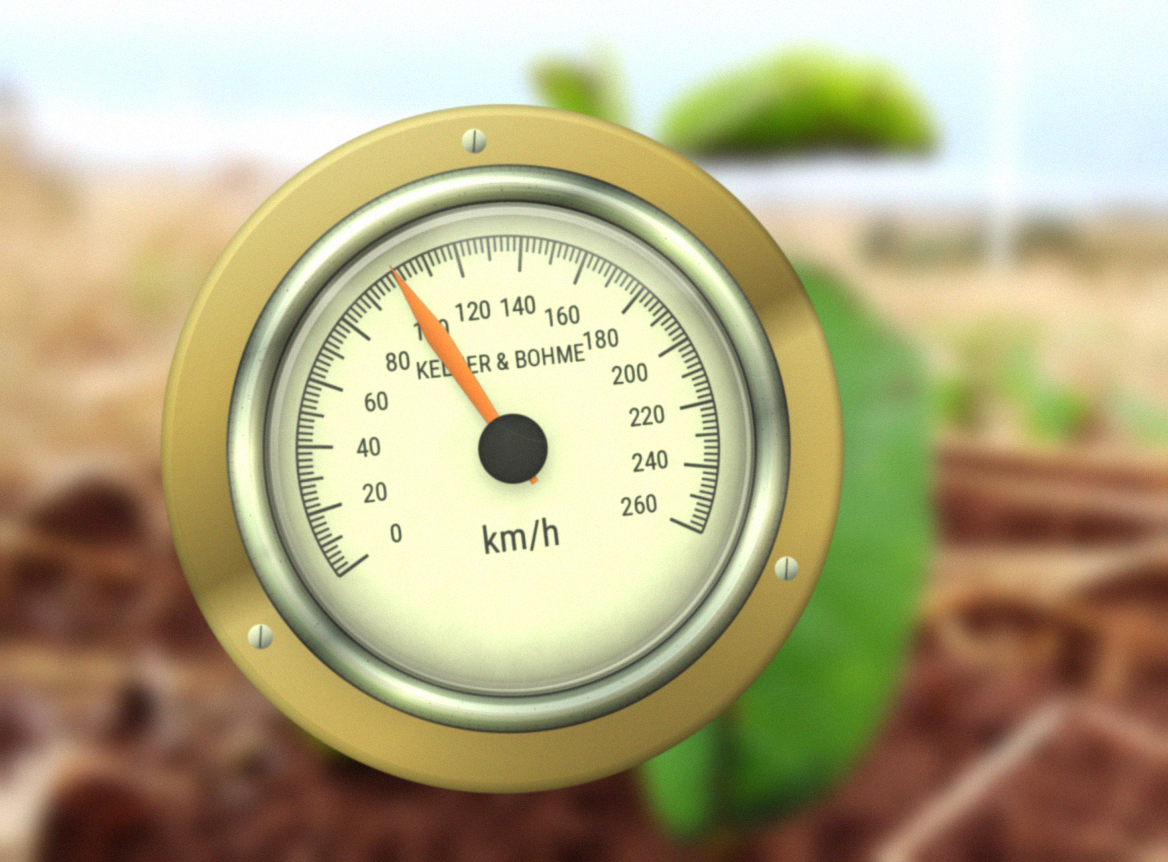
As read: **100** km/h
